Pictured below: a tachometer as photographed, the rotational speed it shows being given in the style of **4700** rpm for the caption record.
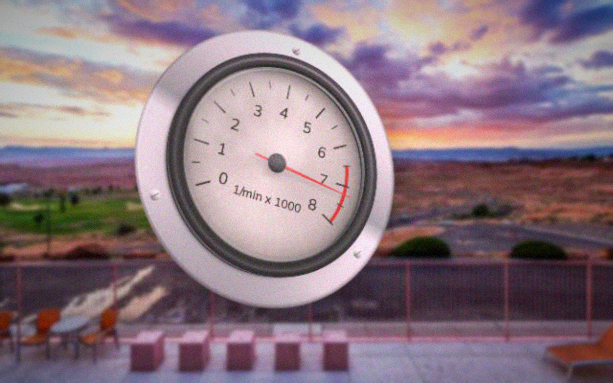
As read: **7250** rpm
